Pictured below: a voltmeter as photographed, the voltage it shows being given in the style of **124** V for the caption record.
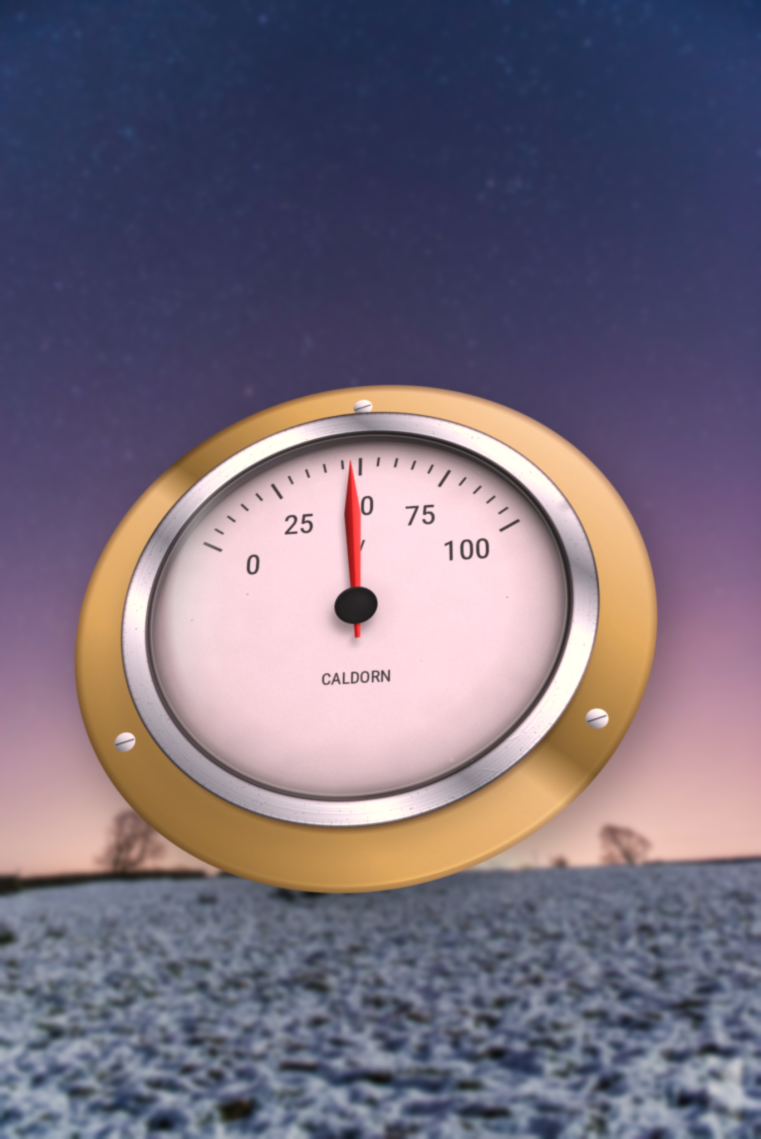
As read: **47.5** V
